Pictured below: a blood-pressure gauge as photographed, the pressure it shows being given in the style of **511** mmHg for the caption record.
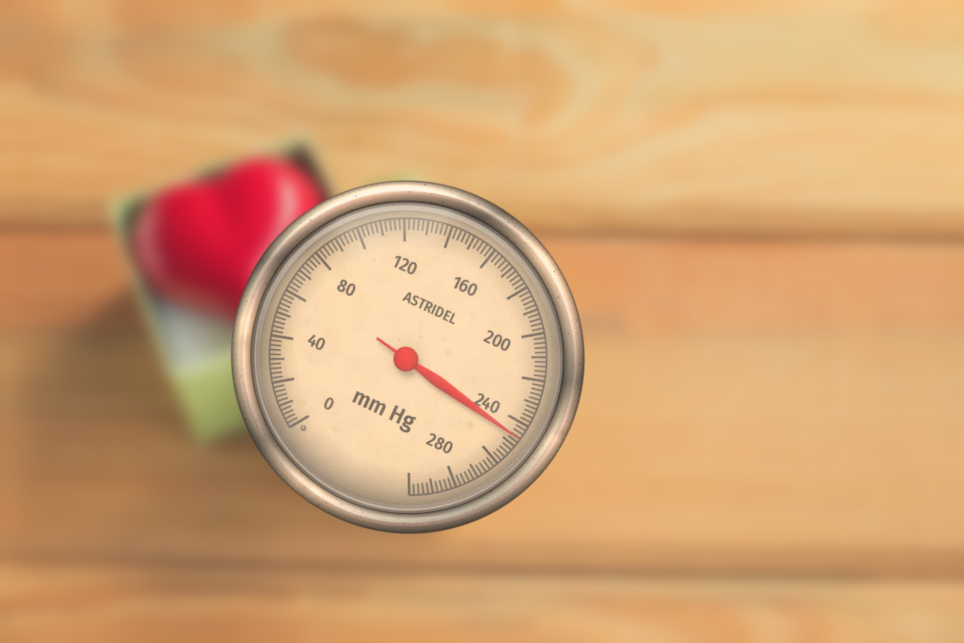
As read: **246** mmHg
